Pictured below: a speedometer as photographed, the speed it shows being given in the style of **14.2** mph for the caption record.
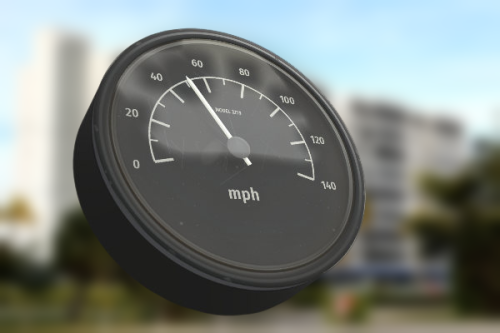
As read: **50** mph
